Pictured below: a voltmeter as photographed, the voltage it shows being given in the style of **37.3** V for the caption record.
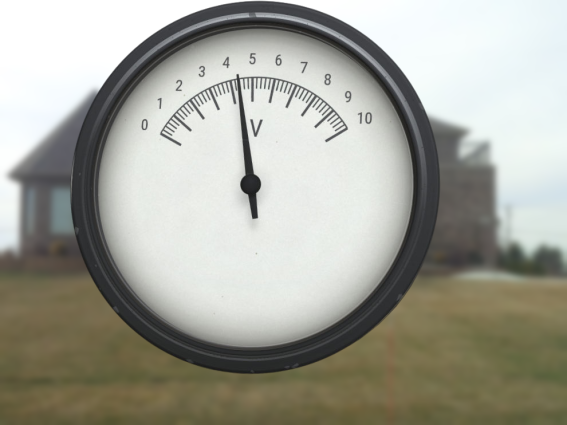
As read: **4.4** V
